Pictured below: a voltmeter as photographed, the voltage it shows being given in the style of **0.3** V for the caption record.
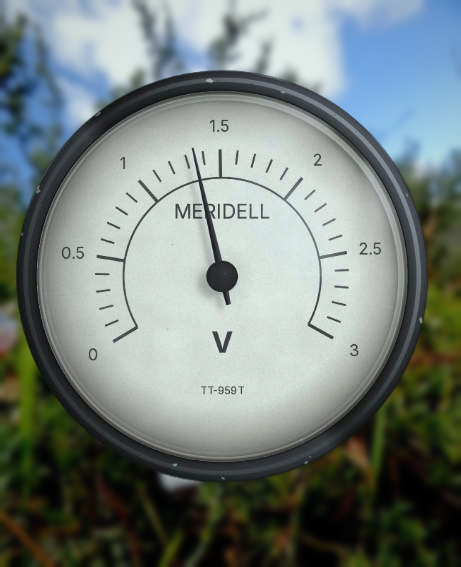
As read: **1.35** V
